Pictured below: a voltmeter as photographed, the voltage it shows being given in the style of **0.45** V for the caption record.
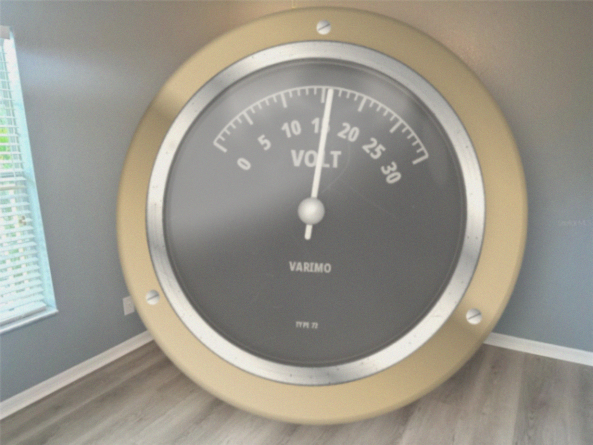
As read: **16** V
